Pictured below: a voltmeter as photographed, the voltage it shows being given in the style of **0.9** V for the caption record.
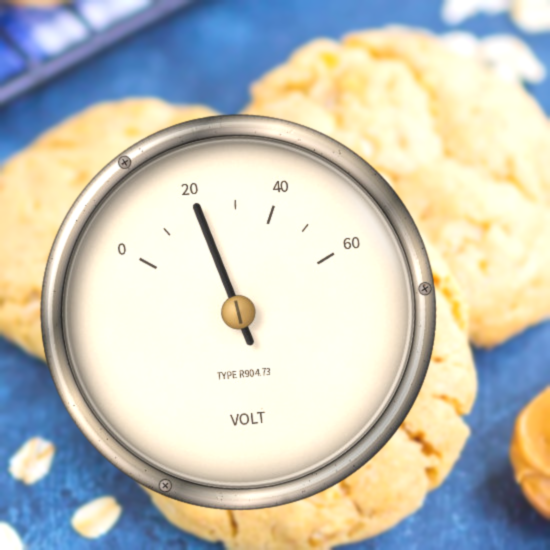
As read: **20** V
